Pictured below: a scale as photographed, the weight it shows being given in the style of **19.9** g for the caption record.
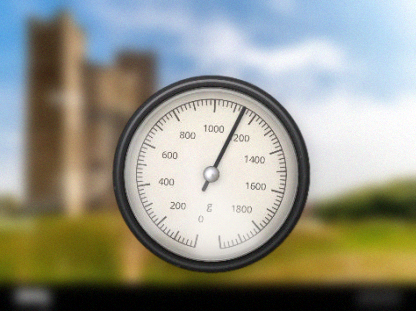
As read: **1140** g
